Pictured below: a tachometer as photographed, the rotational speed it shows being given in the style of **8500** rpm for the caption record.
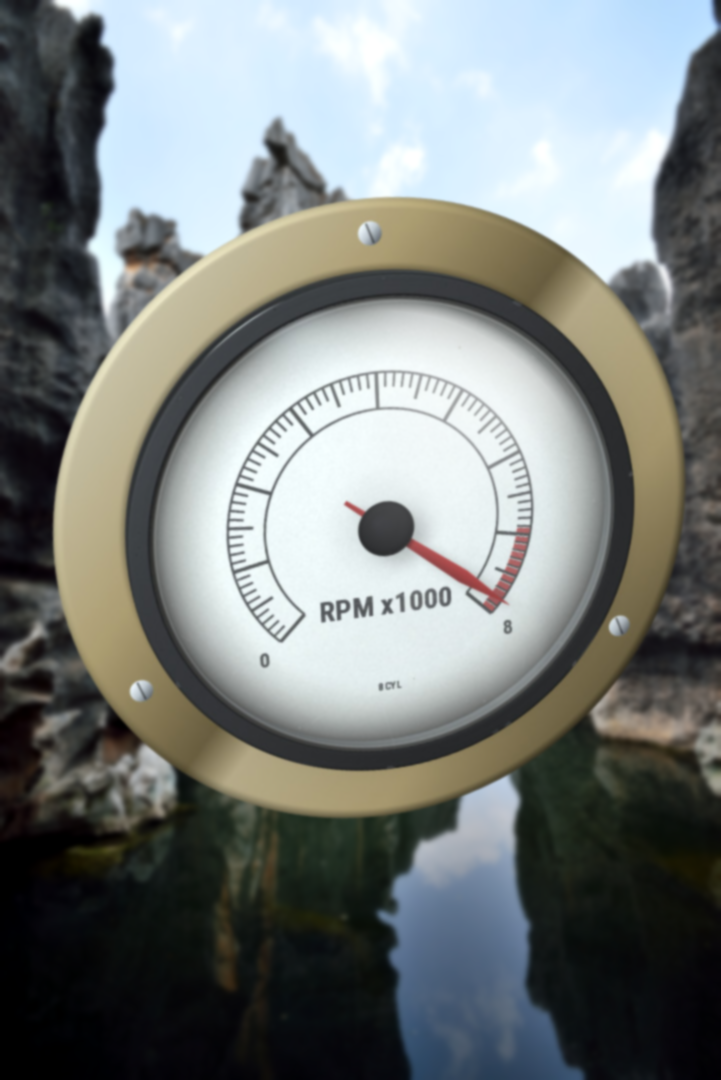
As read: **7800** rpm
